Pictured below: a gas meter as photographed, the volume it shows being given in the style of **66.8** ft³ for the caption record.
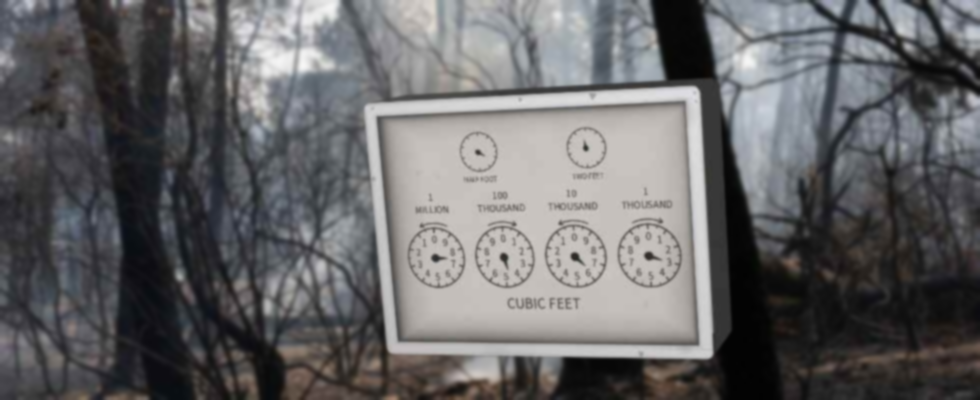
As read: **746300** ft³
